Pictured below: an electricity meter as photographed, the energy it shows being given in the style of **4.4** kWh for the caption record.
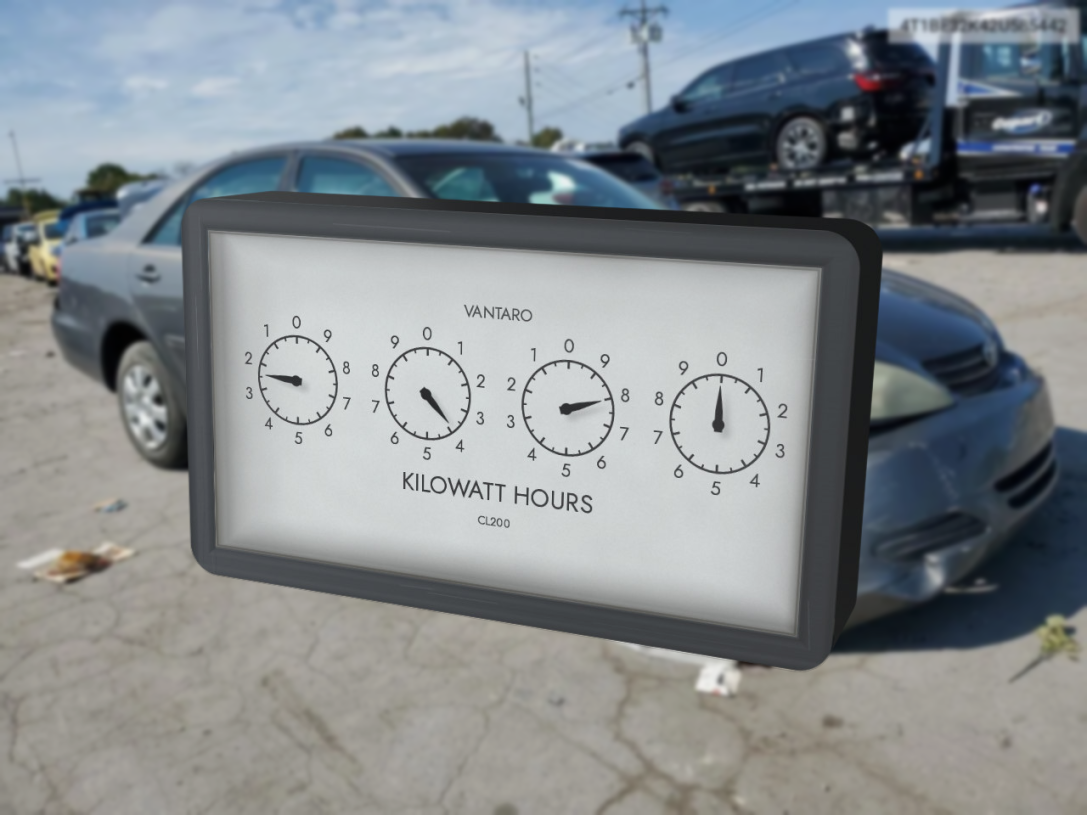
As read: **2380** kWh
